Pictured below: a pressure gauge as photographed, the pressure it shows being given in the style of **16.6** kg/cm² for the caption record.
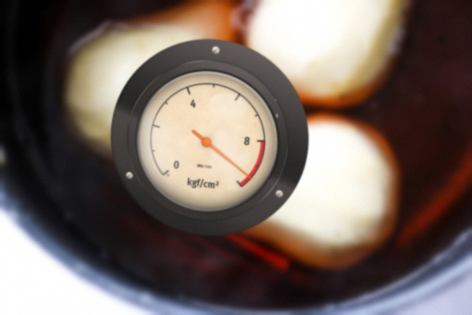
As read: **9.5** kg/cm²
